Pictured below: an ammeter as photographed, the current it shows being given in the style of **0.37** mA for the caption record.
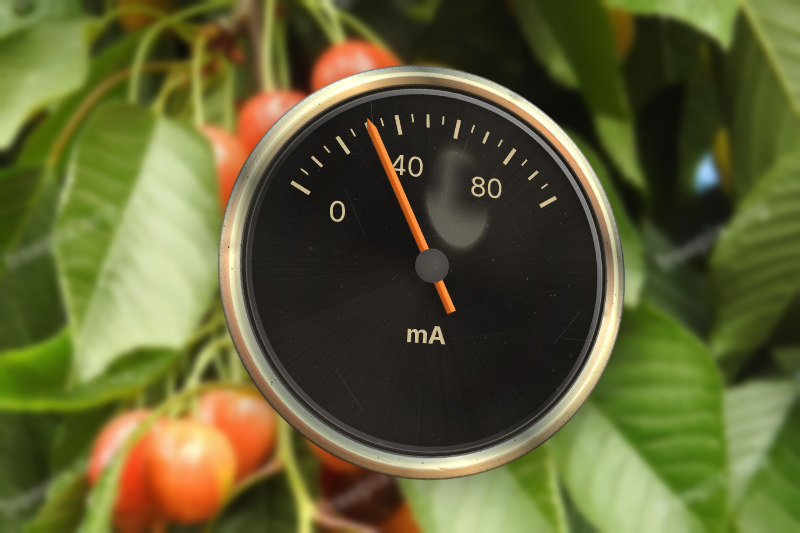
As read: **30** mA
